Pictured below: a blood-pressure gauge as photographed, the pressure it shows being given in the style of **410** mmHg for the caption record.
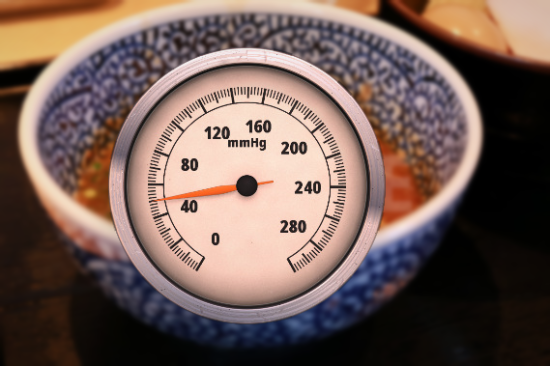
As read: **50** mmHg
